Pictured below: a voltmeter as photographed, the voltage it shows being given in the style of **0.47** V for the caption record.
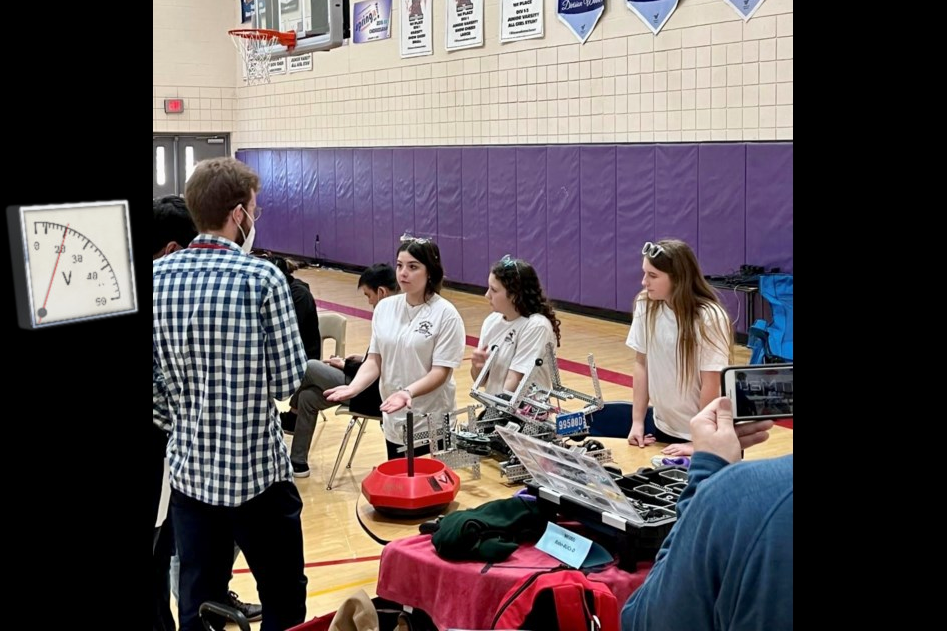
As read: **20** V
